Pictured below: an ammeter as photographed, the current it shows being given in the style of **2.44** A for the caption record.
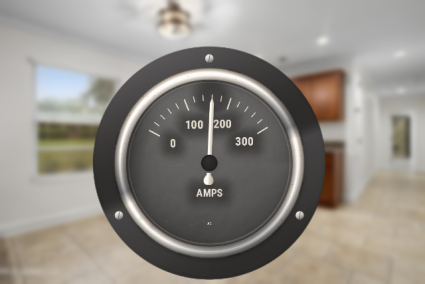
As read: **160** A
